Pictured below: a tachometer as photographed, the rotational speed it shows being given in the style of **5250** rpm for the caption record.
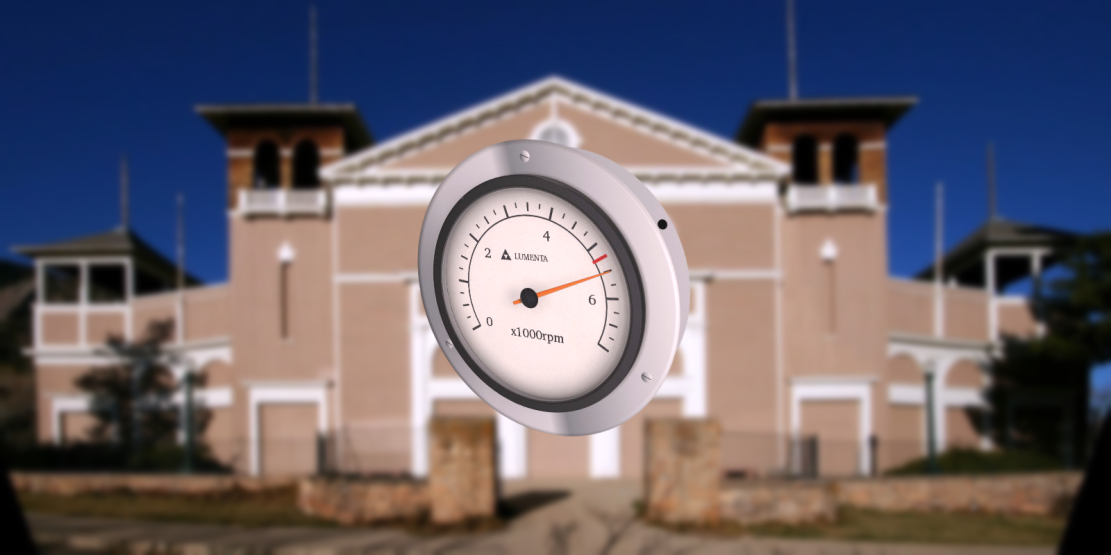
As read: **5500** rpm
